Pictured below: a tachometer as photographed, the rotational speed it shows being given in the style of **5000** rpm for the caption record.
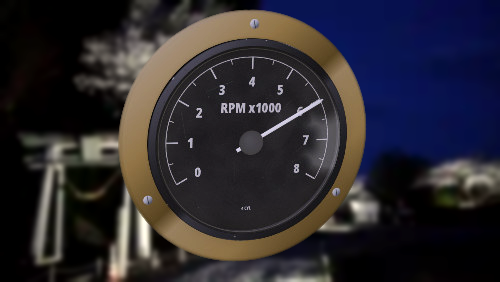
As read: **6000** rpm
